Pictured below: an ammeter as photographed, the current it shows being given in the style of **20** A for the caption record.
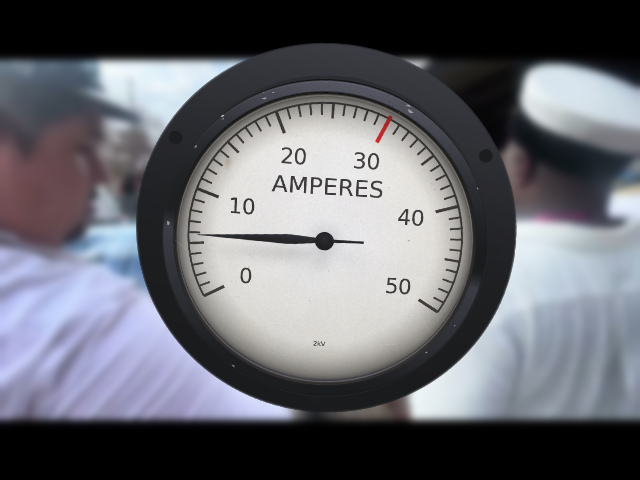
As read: **6** A
